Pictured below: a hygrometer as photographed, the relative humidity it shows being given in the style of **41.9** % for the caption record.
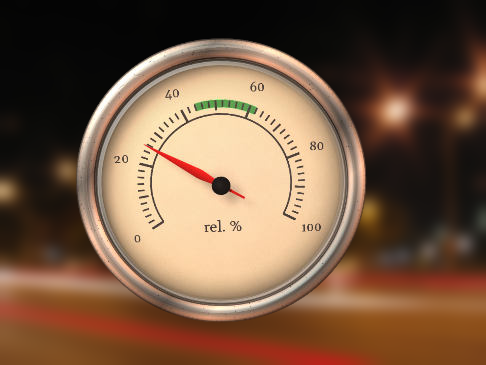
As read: **26** %
